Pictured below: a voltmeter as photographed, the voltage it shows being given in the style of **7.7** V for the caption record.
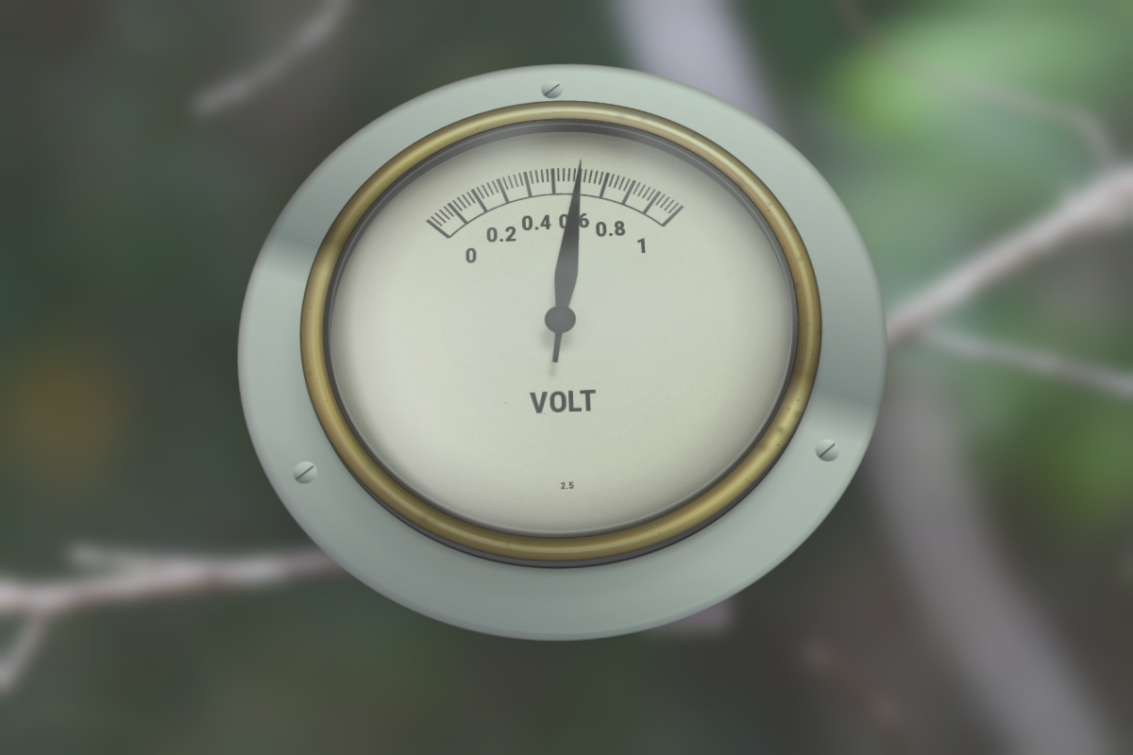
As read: **0.6** V
